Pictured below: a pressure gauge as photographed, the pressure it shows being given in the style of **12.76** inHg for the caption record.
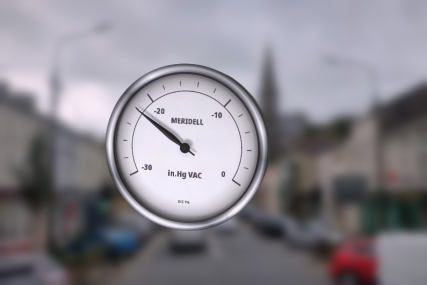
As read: **-22** inHg
